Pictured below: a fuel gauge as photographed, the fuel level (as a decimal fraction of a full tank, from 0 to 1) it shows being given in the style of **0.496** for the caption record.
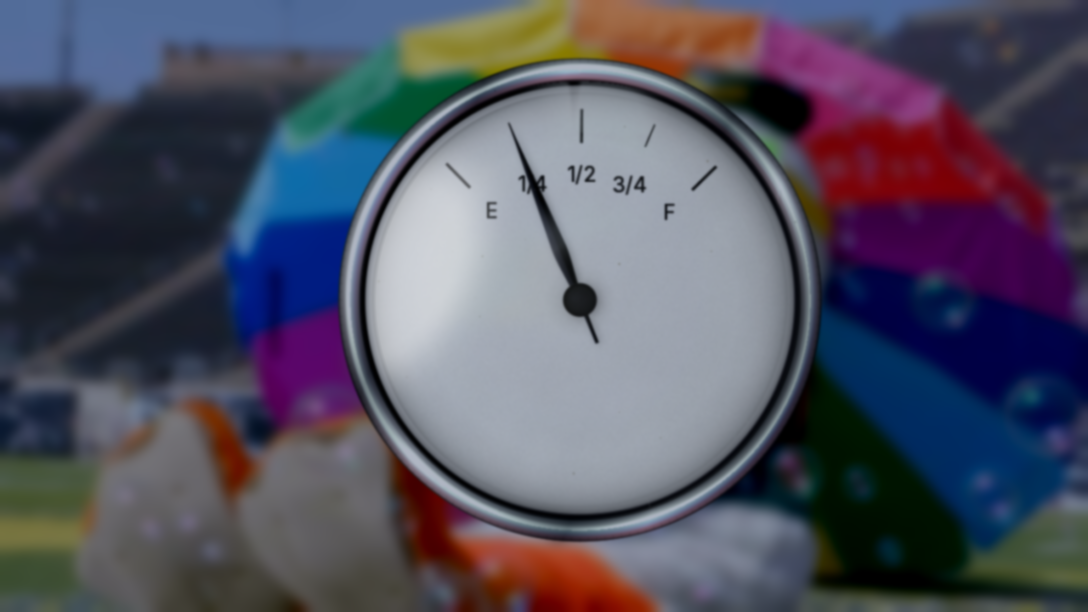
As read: **0.25**
